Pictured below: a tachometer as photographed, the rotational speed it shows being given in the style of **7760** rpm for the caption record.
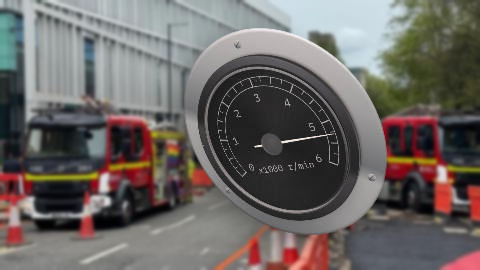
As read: **5250** rpm
